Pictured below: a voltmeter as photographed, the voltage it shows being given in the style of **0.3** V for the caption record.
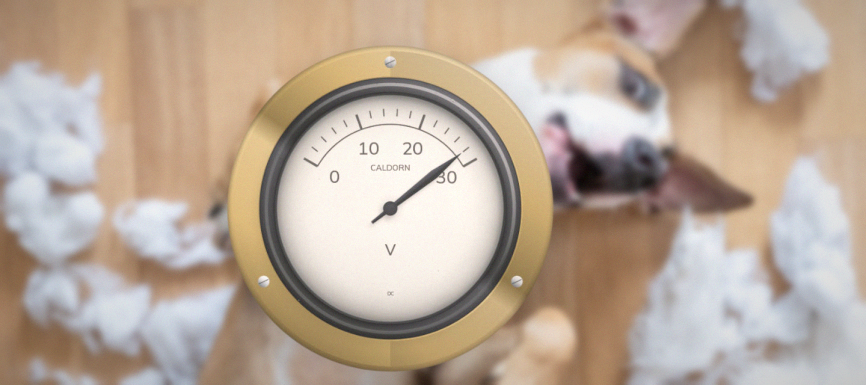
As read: **28** V
